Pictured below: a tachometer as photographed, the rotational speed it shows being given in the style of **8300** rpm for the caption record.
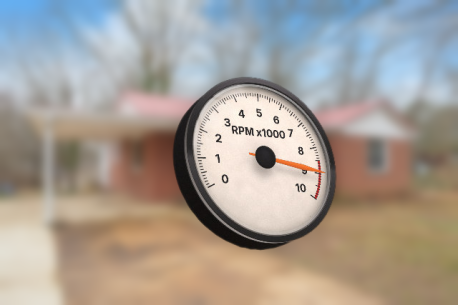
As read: **9000** rpm
